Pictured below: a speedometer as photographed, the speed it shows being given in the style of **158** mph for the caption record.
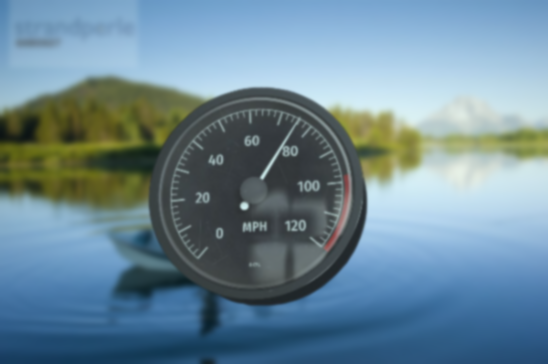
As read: **76** mph
